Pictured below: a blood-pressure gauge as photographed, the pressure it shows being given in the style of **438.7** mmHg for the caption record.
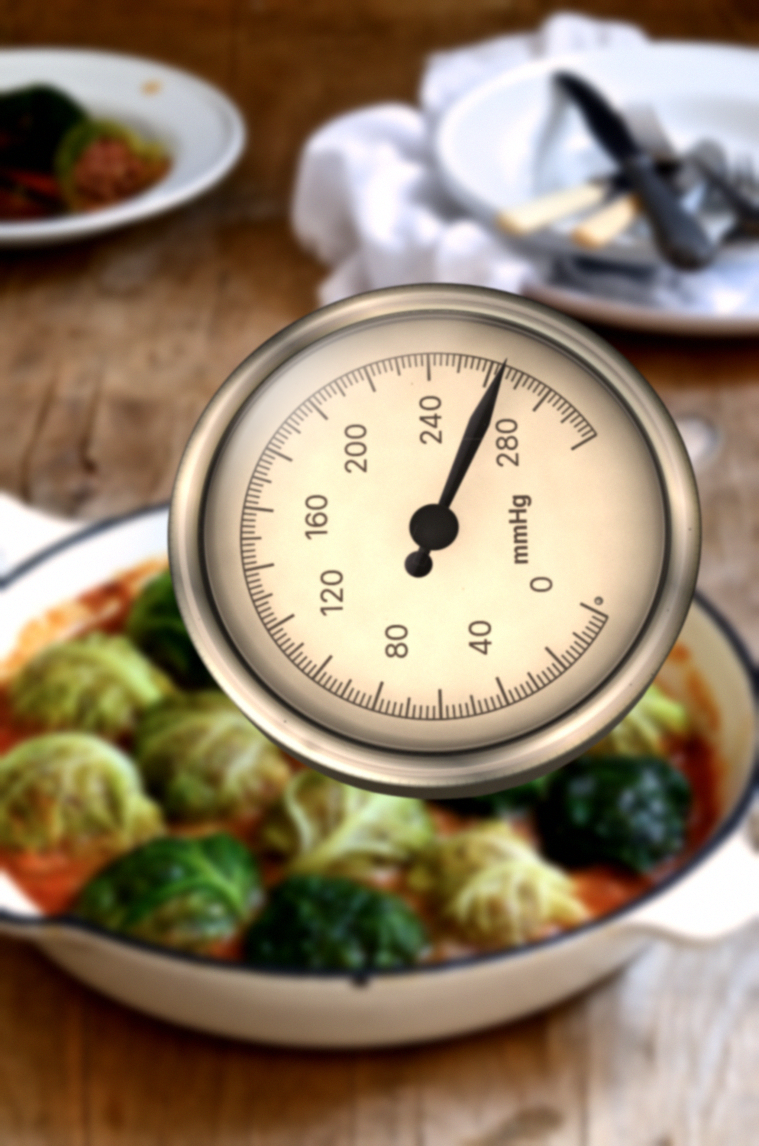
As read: **264** mmHg
